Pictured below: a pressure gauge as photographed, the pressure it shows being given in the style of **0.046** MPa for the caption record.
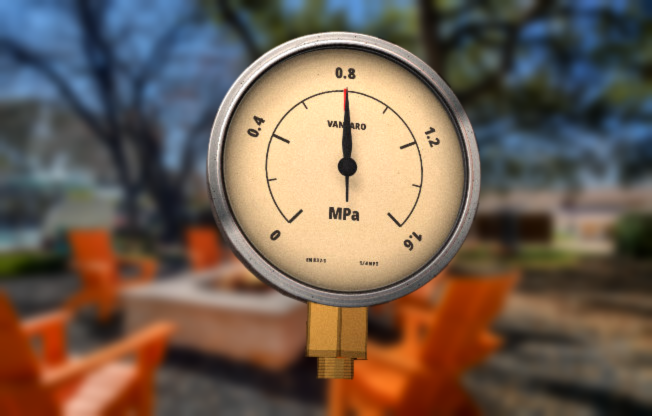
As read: **0.8** MPa
